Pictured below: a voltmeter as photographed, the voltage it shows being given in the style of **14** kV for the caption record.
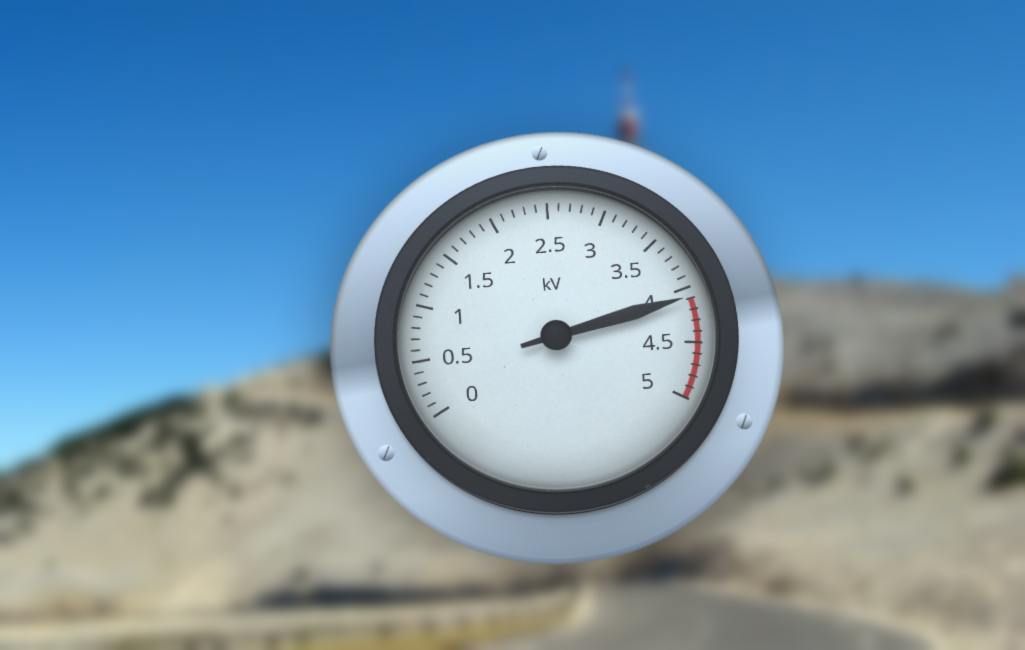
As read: **4.1** kV
